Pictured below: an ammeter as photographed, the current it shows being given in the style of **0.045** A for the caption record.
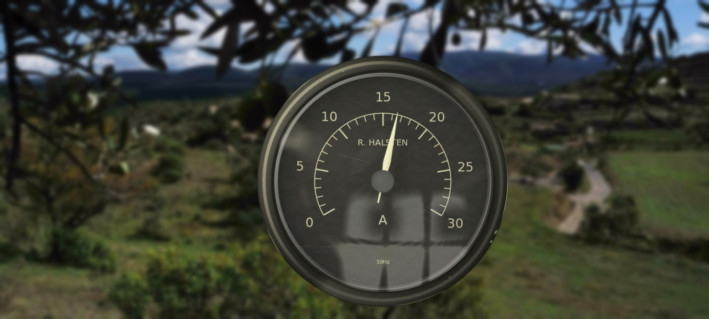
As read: **16.5** A
